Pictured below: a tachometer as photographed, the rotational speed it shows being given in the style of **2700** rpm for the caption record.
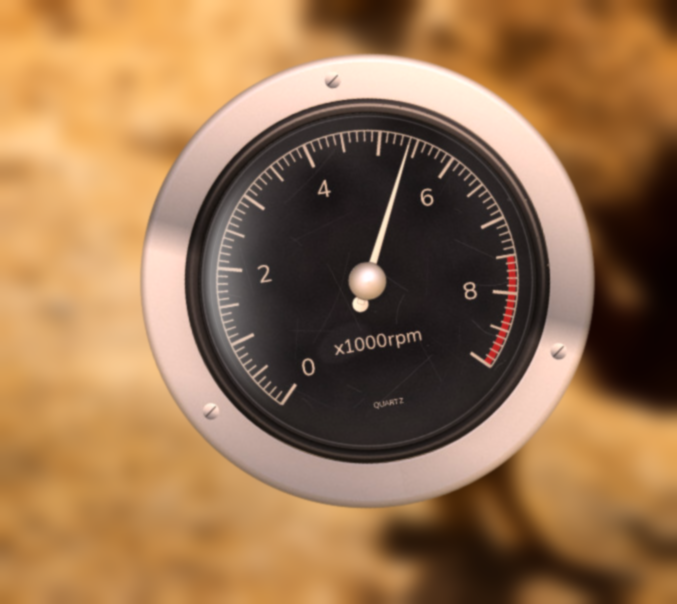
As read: **5400** rpm
